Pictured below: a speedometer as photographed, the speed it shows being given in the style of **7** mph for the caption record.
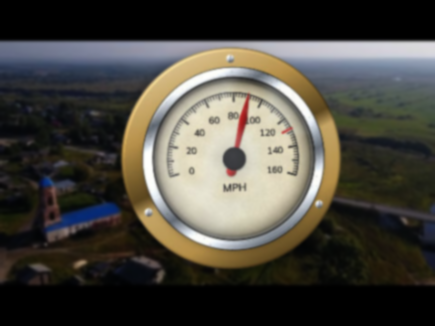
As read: **90** mph
